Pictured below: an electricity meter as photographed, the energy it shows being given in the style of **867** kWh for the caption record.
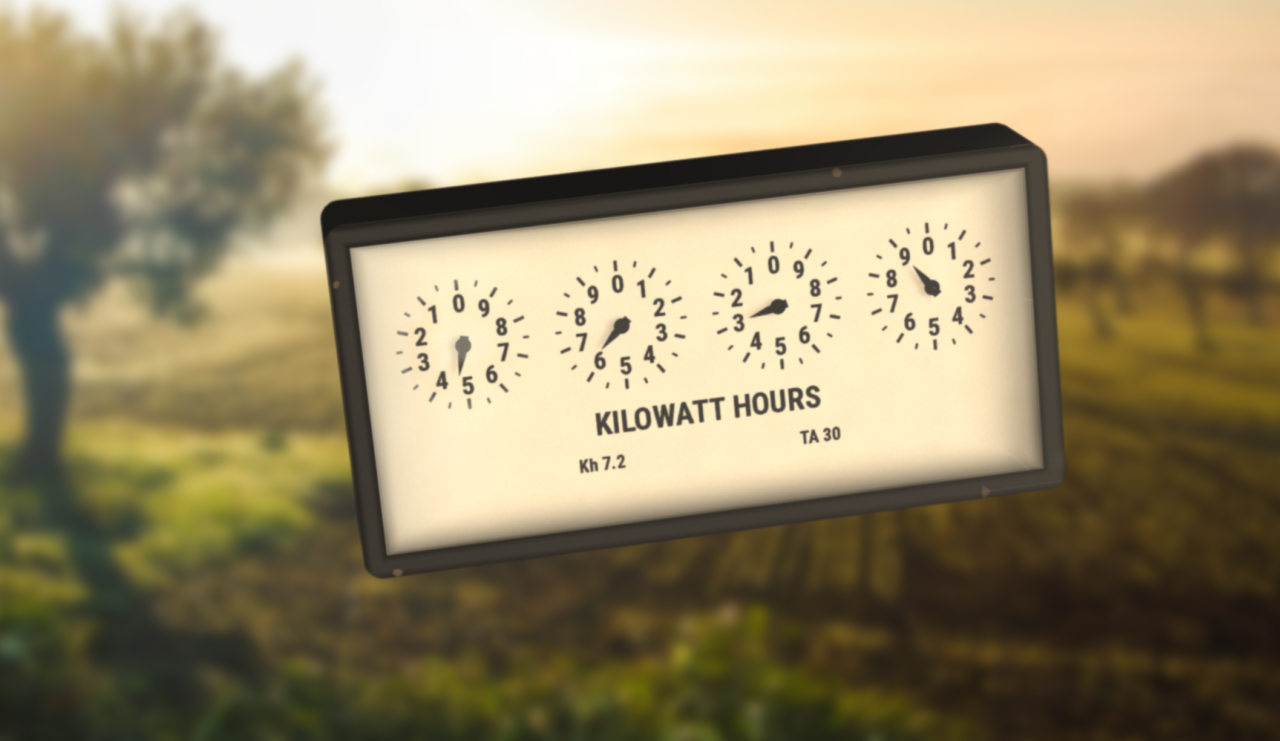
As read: **4629** kWh
